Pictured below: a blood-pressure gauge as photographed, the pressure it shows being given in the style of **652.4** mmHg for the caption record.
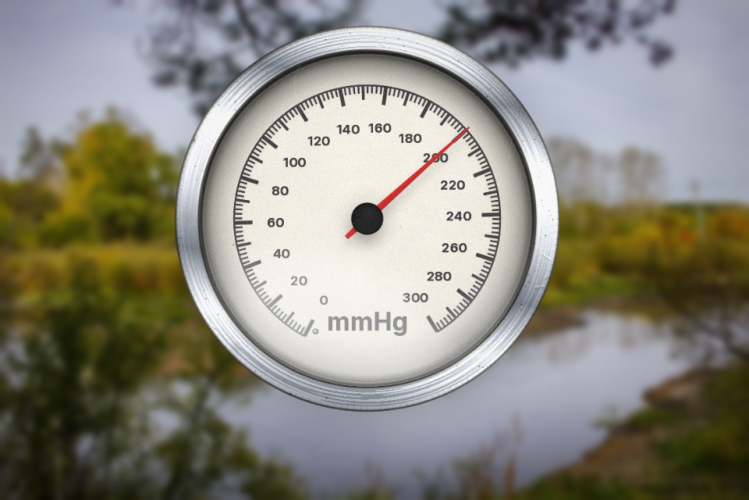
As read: **200** mmHg
